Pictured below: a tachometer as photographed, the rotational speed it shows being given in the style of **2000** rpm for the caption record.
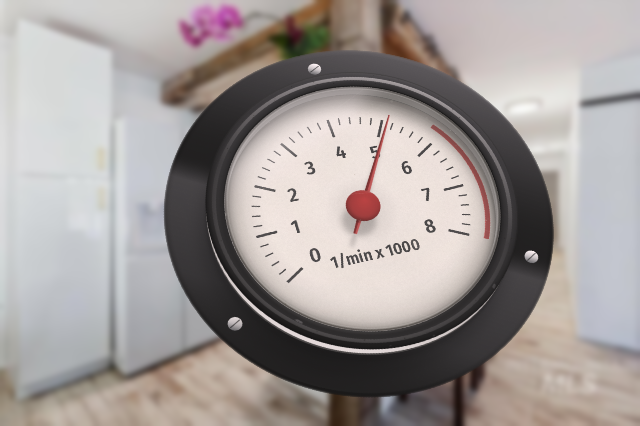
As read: **5100** rpm
